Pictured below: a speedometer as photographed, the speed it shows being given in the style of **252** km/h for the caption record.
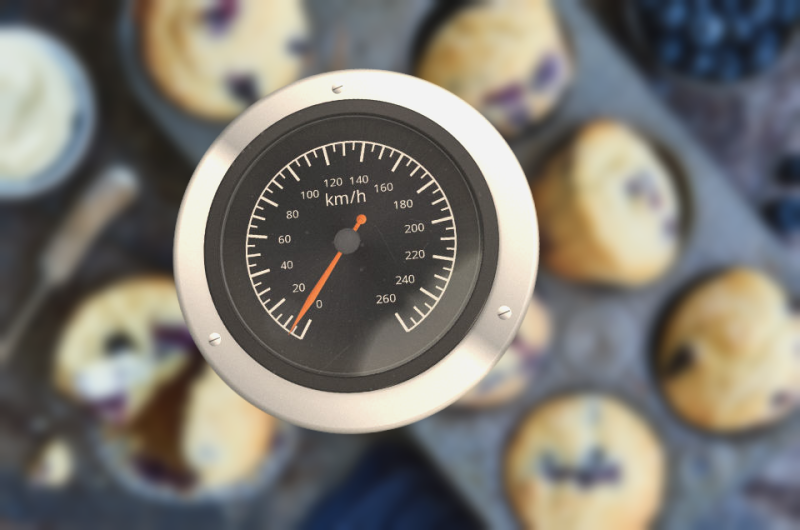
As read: **5** km/h
